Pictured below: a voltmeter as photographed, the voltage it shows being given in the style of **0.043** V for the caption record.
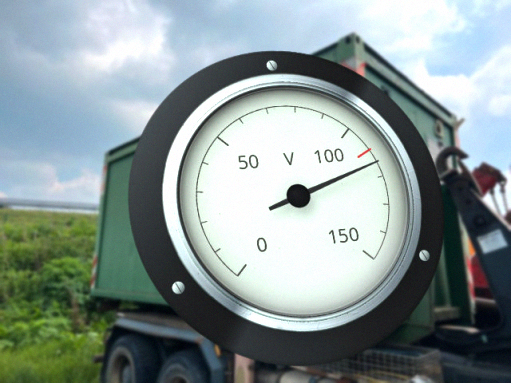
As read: **115** V
